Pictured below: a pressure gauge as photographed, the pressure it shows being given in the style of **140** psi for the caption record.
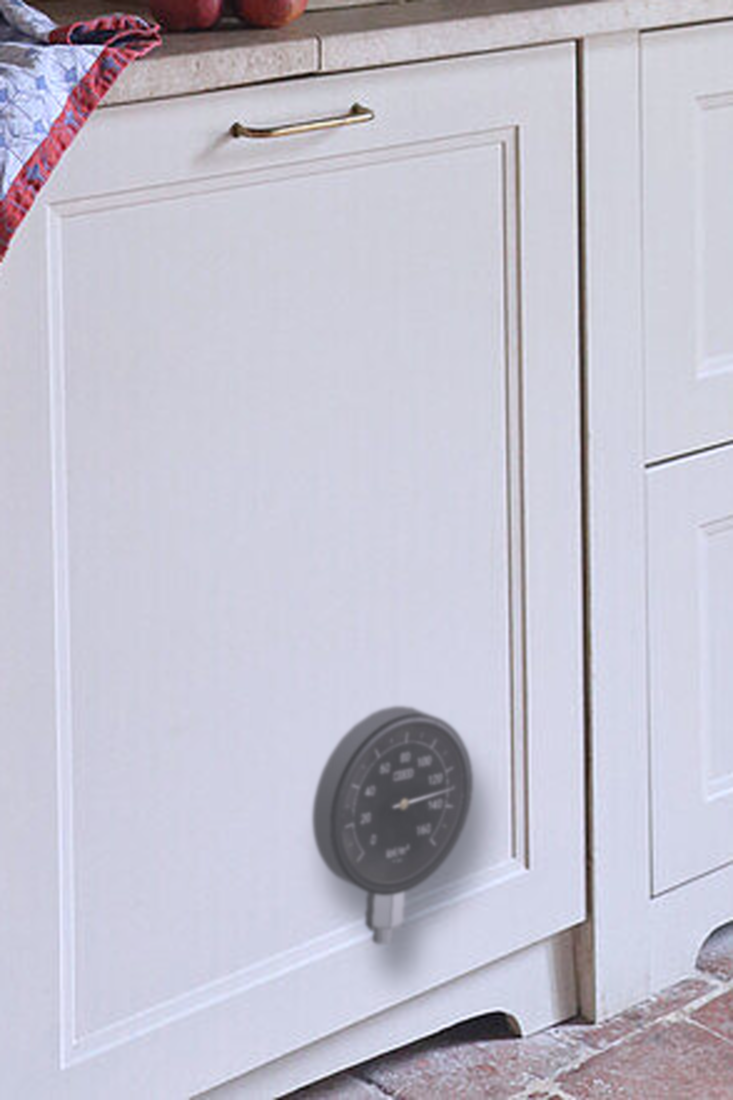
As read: **130** psi
